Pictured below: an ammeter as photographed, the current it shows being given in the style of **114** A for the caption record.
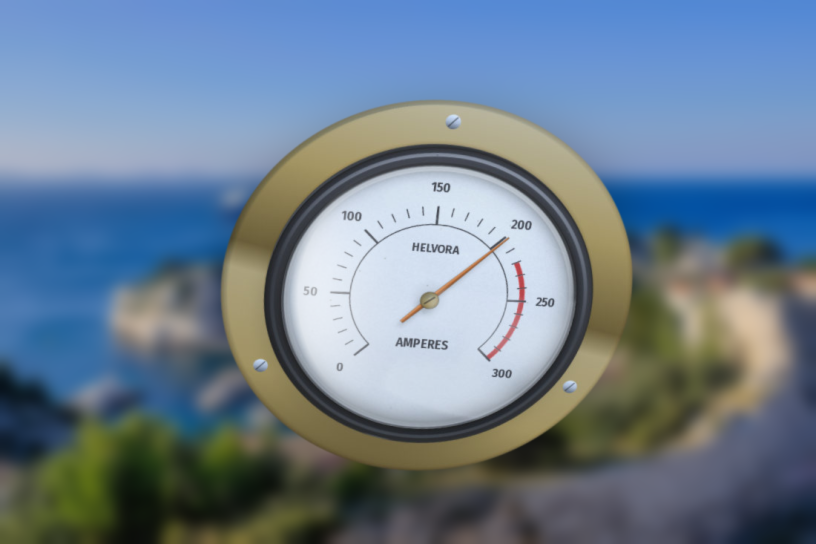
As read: **200** A
